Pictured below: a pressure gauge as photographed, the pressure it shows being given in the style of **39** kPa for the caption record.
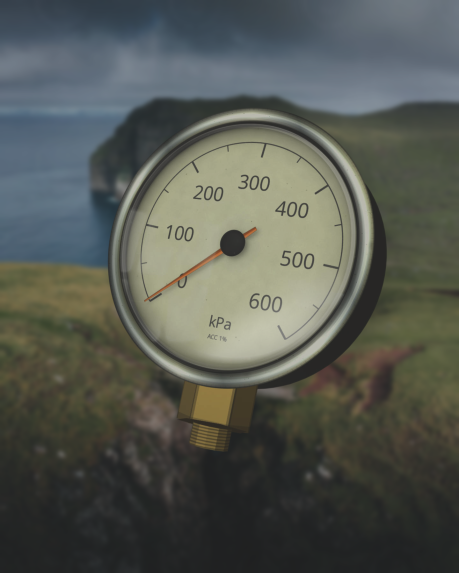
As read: **0** kPa
